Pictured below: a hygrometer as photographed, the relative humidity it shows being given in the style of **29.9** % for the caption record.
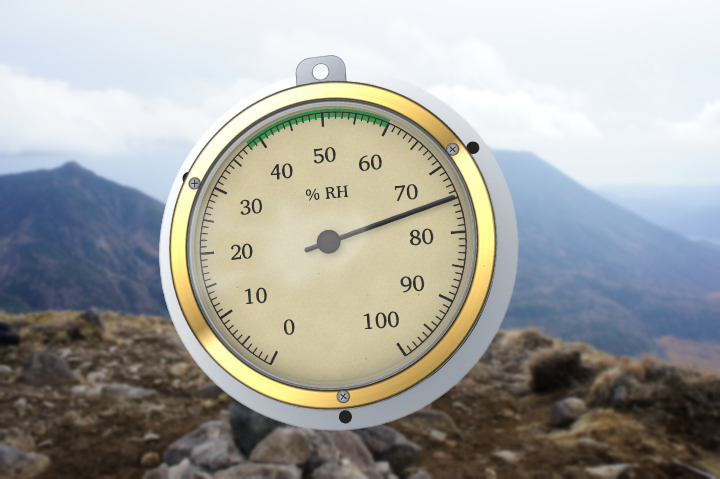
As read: **75** %
